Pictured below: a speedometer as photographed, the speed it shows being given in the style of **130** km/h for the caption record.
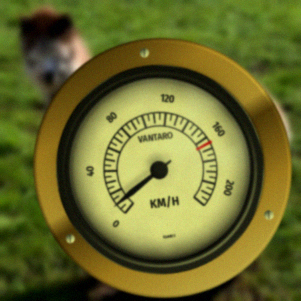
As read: **10** km/h
